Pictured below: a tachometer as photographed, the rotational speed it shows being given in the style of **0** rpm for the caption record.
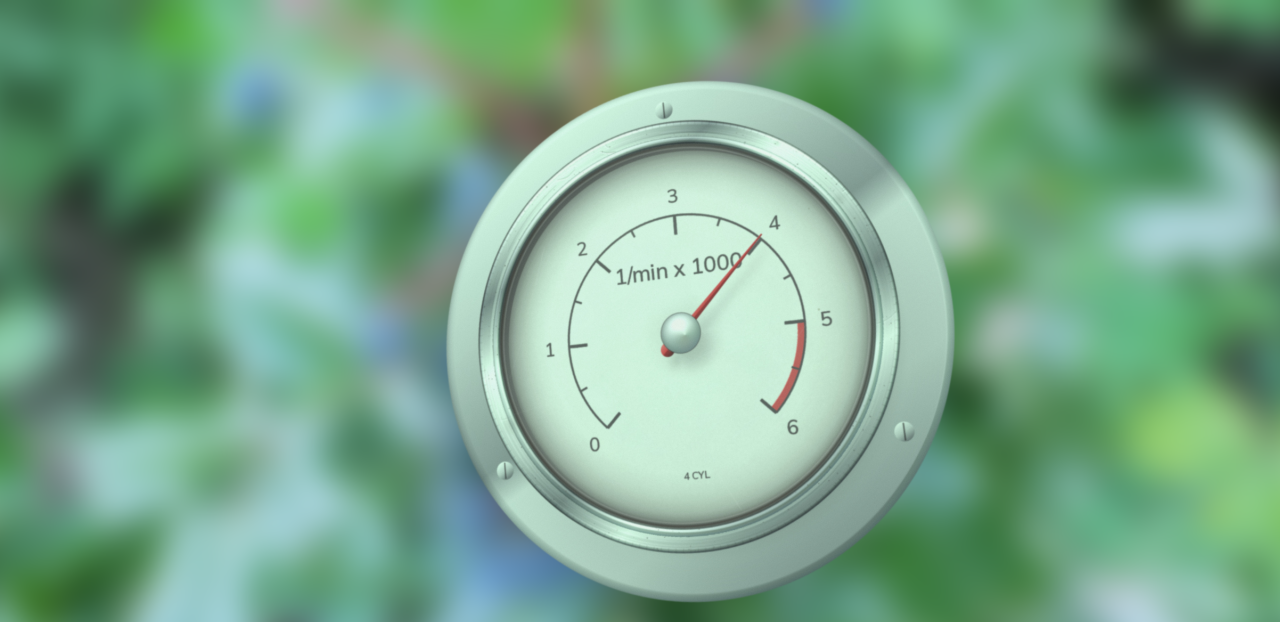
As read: **4000** rpm
